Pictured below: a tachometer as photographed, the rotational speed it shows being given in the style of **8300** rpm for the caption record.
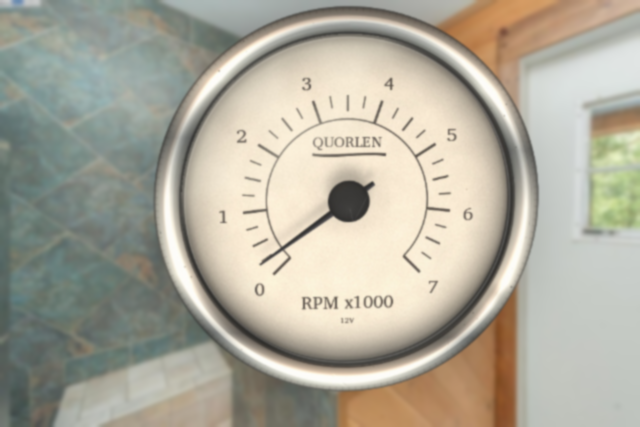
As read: **250** rpm
